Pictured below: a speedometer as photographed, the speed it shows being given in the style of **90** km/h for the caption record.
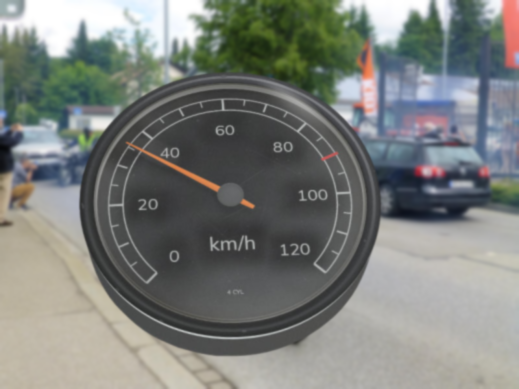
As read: **35** km/h
